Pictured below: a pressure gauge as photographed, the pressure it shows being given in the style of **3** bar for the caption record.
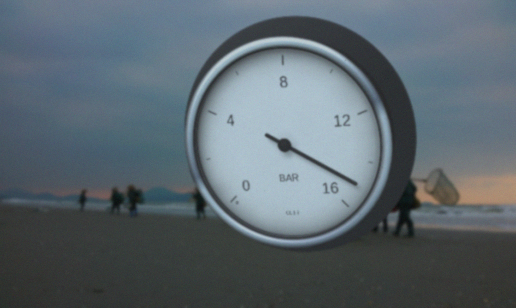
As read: **15** bar
